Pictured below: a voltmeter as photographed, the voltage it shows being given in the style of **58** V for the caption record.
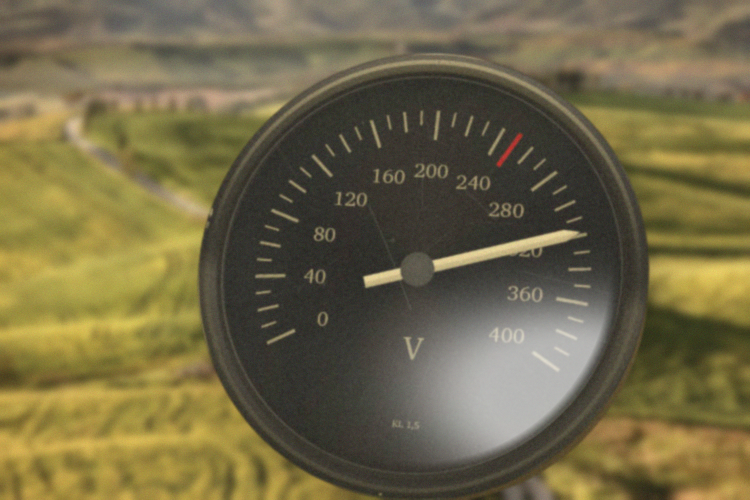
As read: **320** V
